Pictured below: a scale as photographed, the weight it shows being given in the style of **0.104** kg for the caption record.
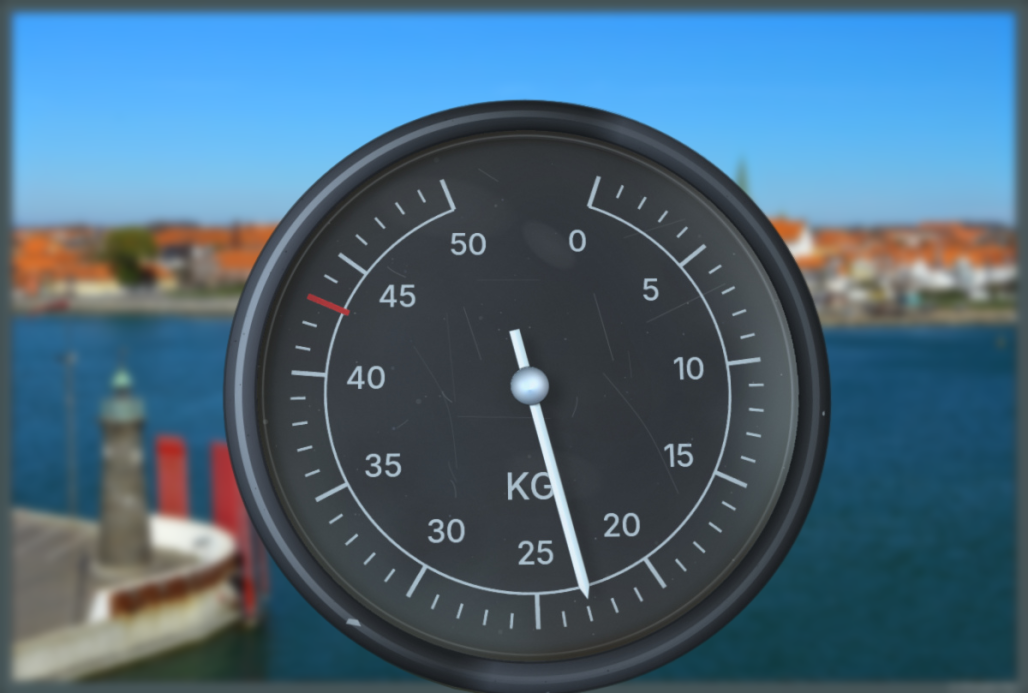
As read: **23** kg
